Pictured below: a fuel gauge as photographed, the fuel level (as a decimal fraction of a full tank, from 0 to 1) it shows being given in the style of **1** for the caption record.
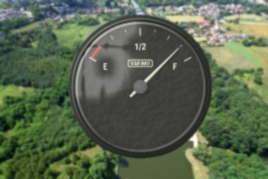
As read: **0.875**
